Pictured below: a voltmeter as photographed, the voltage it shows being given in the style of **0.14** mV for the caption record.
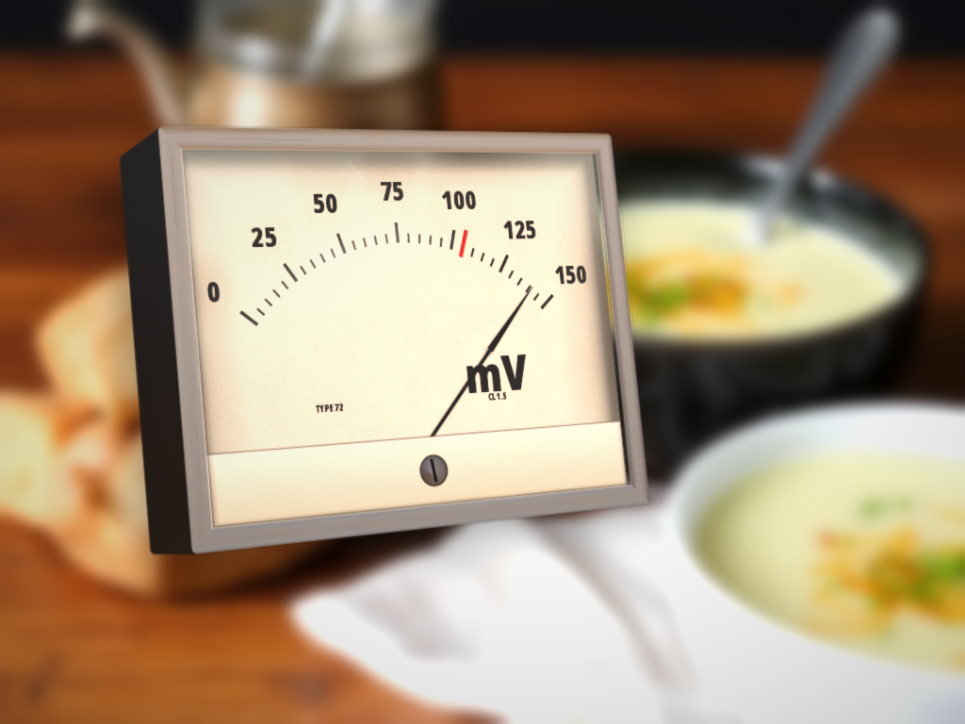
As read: **140** mV
